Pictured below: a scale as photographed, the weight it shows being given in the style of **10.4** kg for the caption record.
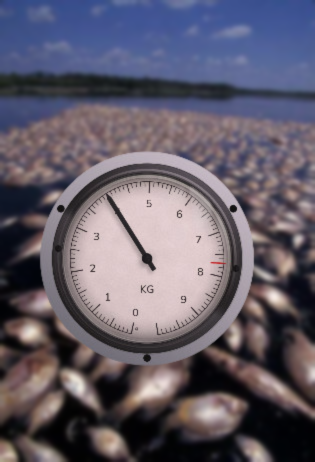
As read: **4** kg
